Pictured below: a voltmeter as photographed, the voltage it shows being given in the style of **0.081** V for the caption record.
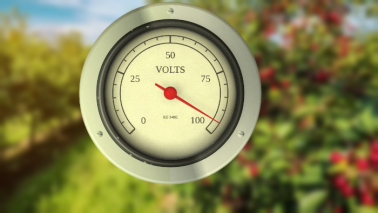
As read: **95** V
